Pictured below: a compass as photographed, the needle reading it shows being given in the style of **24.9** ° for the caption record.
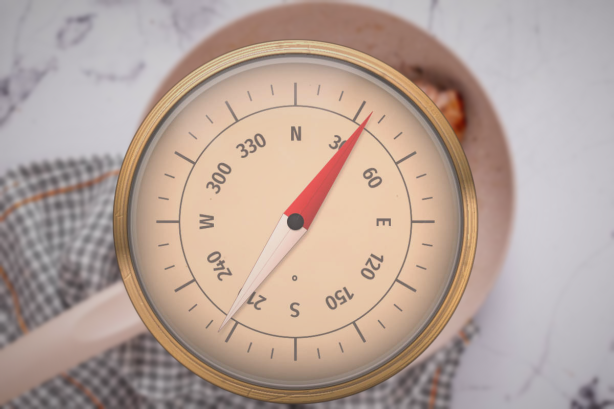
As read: **35** °
